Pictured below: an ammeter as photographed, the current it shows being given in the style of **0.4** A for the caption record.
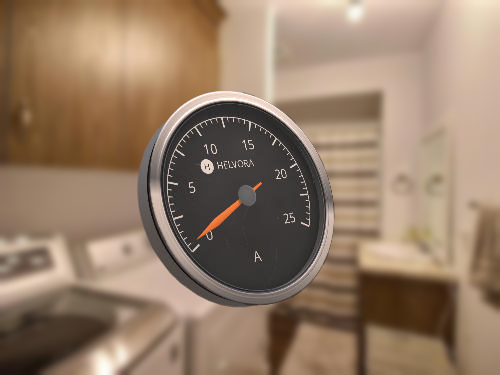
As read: **0.5** A
